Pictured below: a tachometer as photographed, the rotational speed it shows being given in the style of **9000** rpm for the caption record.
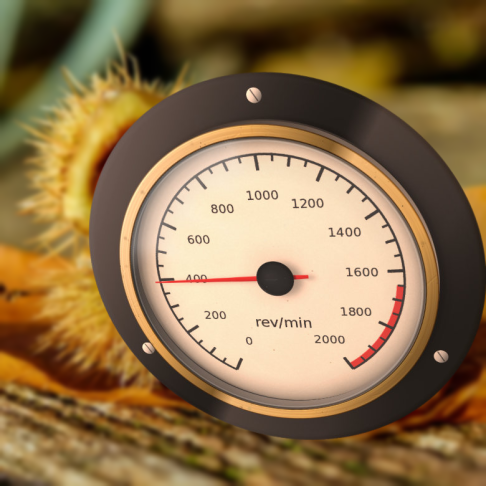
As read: **400** rpm
